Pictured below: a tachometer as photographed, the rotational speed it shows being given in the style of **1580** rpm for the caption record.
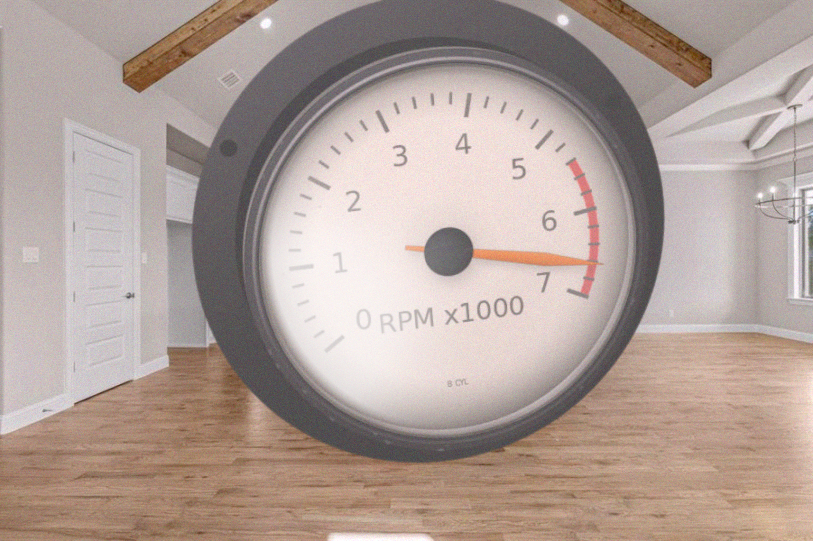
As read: **6600** rpm
